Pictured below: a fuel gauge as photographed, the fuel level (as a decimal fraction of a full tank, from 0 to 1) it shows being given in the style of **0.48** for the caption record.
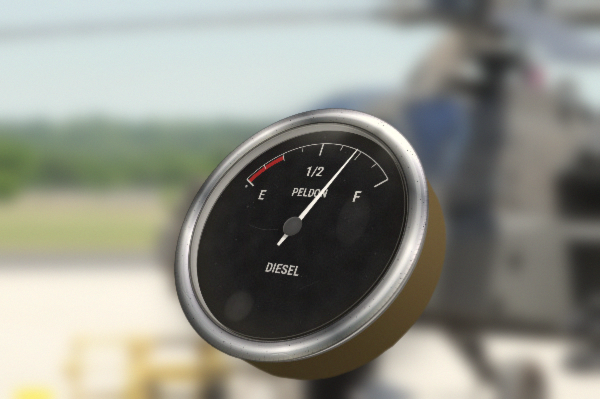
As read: **0.75**
